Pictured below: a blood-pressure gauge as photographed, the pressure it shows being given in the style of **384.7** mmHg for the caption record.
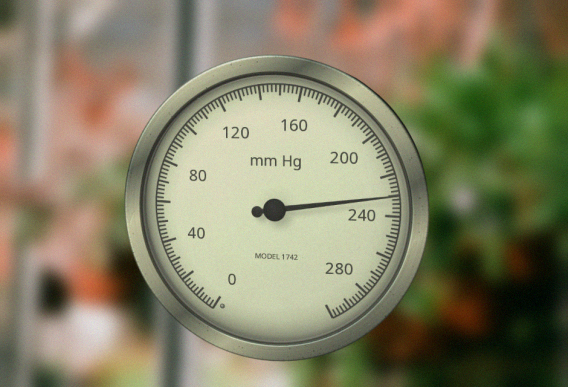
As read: **230** mmHg
